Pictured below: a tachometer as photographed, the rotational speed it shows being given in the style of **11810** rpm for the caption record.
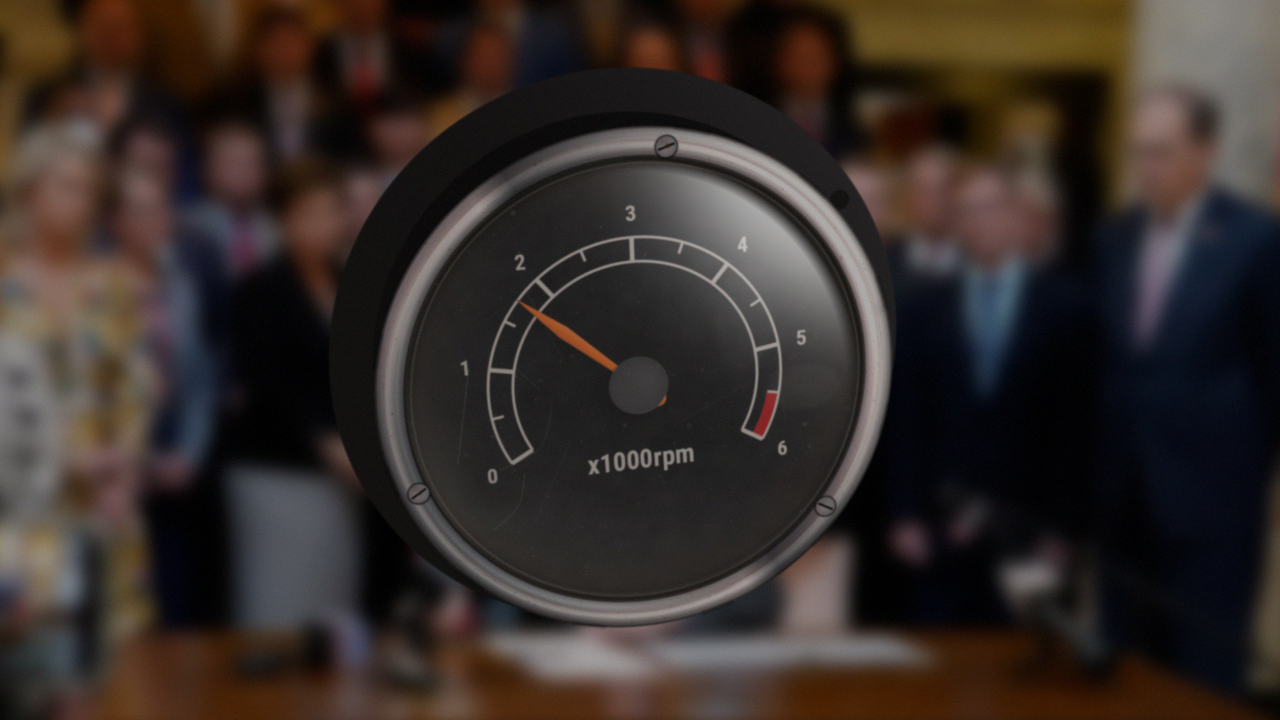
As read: **1750** rpm
